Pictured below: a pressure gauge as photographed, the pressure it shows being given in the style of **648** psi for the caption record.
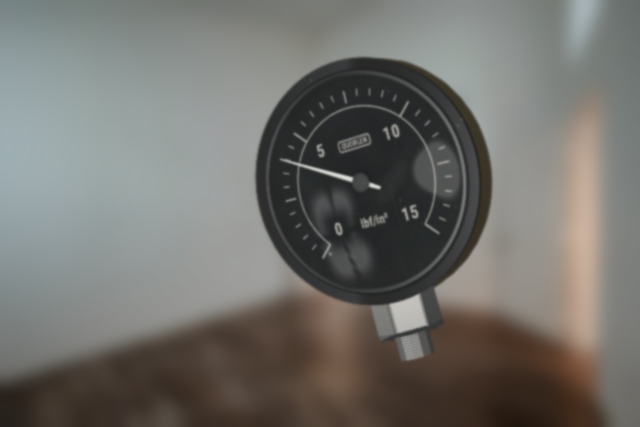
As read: **4** psi
